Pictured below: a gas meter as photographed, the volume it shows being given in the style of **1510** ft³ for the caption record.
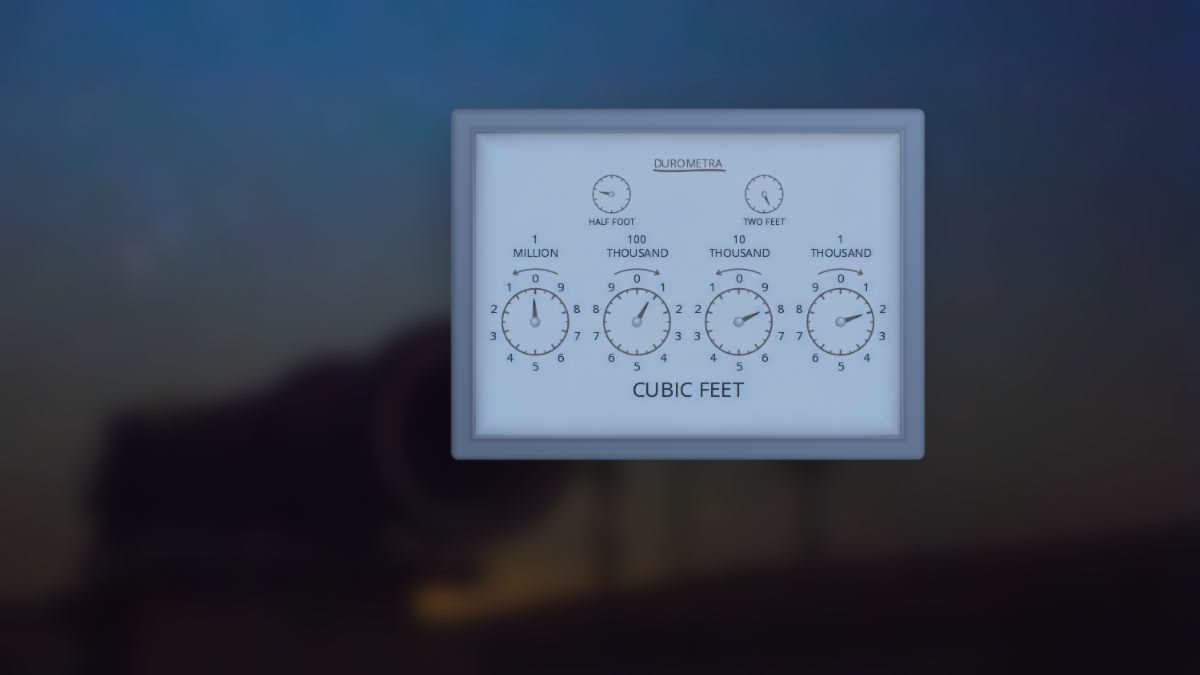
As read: **8200** ft³
